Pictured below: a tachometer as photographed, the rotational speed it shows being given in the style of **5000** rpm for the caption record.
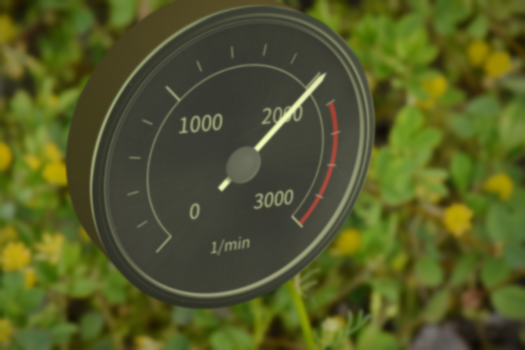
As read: **2000** rpm
